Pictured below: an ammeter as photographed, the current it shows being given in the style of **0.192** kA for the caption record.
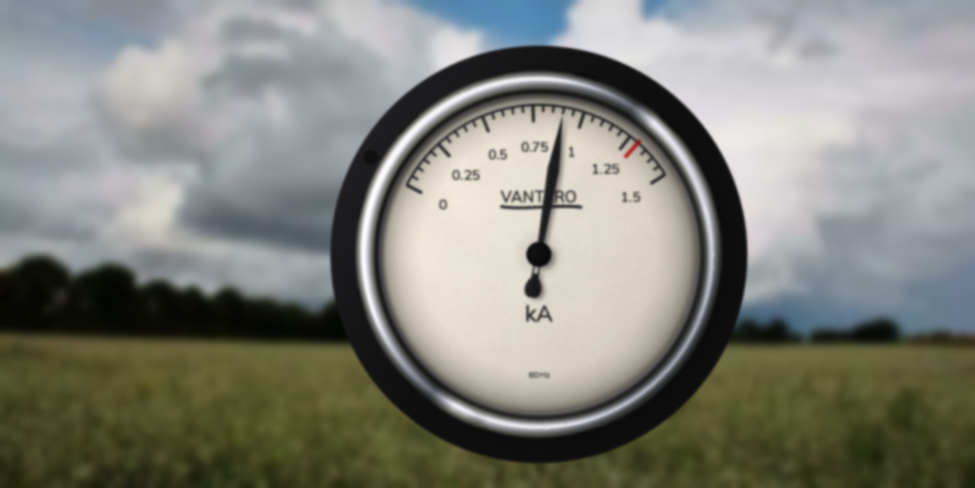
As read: **0.9** kA
